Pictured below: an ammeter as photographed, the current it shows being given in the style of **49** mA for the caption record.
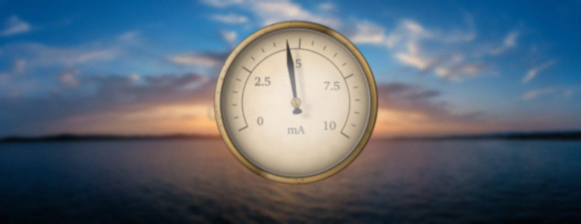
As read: **4.5** mA
